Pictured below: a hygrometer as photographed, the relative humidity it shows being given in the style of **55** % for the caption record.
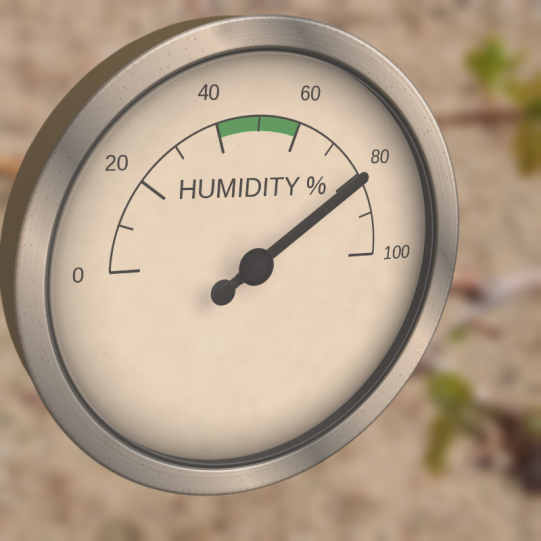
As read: **80** %
